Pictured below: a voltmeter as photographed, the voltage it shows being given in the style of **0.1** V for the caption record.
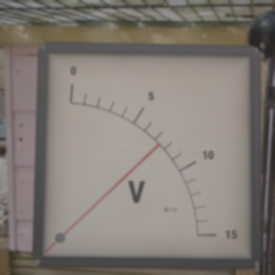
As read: **7.5** V
